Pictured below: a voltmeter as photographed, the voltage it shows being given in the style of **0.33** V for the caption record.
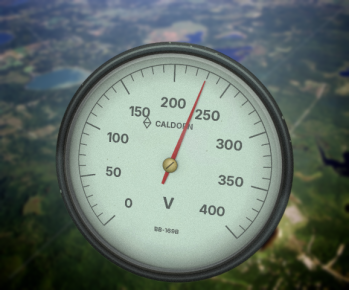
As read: **230** V
